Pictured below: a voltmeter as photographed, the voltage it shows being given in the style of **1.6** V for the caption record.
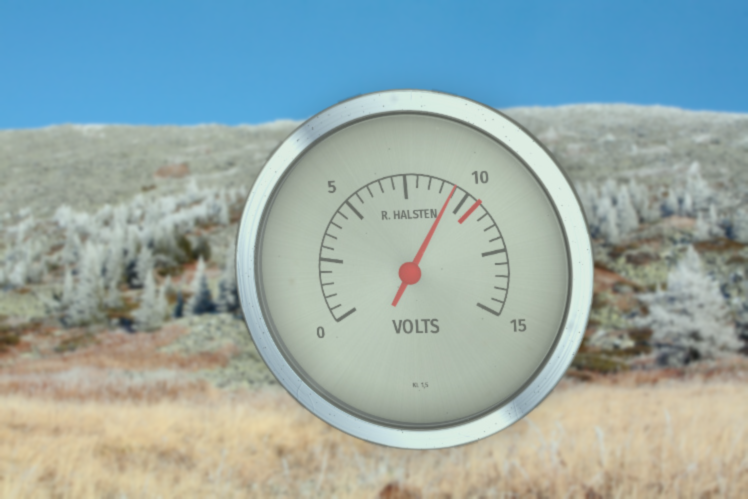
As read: **9.5** V
